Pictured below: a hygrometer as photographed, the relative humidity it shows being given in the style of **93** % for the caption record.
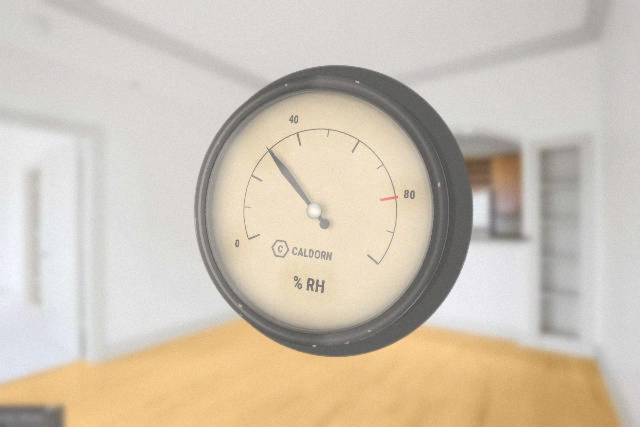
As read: **30** %
